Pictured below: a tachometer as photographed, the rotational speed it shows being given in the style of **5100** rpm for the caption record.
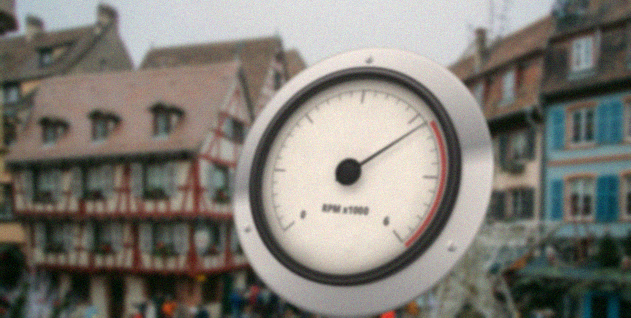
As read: **4200** rpm
